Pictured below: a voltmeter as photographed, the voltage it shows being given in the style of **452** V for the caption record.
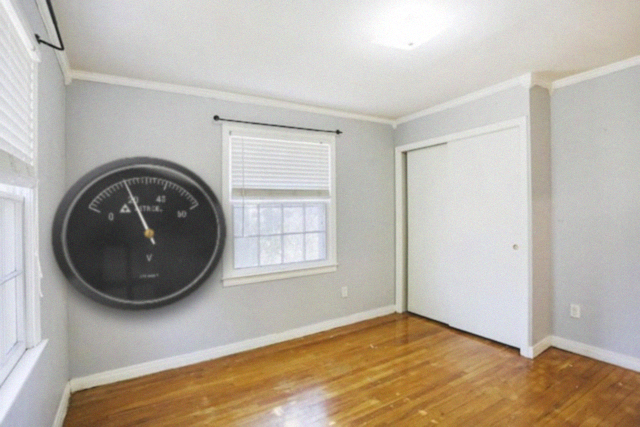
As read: **20** V
